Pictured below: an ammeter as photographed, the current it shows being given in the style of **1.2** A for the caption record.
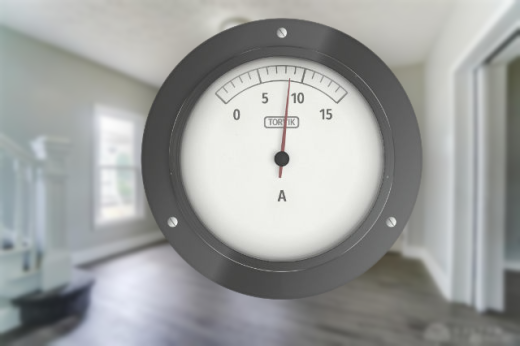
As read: **8.5** A
